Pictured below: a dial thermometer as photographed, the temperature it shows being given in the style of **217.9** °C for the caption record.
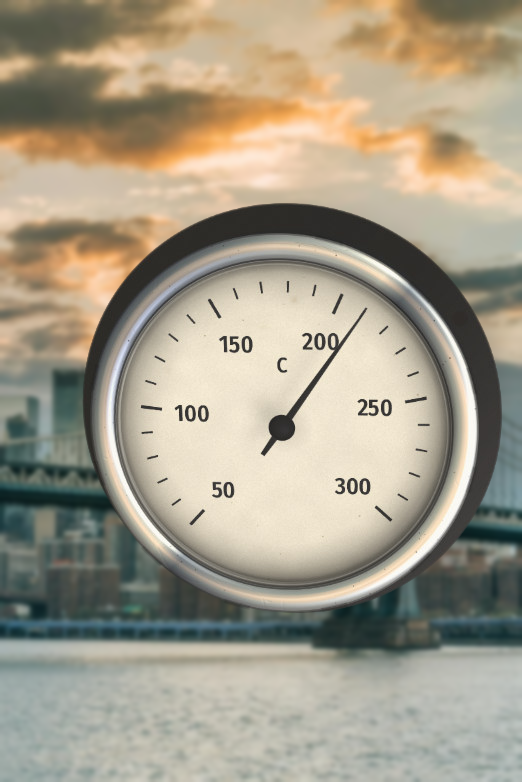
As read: **210** °C
